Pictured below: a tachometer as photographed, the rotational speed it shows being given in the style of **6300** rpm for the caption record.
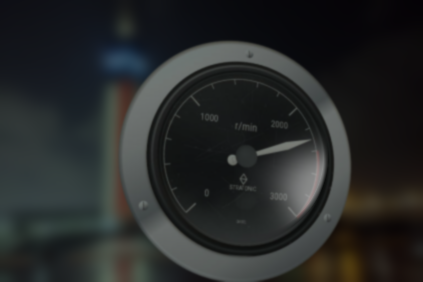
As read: **2300** rpm
